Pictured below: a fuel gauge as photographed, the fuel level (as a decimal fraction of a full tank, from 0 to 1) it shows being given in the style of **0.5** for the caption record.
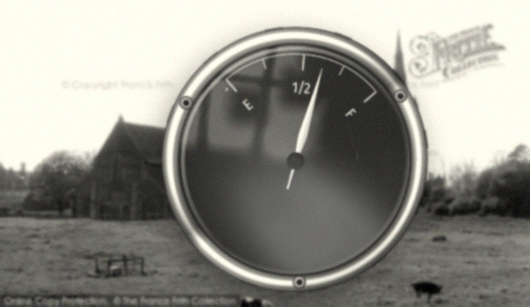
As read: **0.625**
